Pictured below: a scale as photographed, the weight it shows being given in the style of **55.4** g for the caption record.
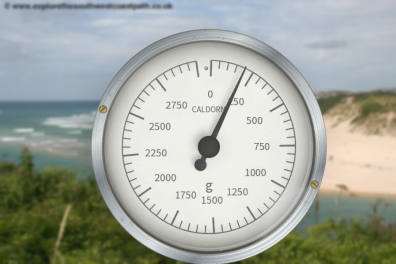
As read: **200** g
